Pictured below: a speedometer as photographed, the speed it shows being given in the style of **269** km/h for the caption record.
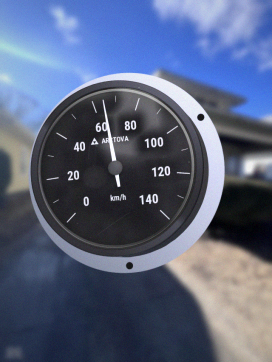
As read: **65** km/h
